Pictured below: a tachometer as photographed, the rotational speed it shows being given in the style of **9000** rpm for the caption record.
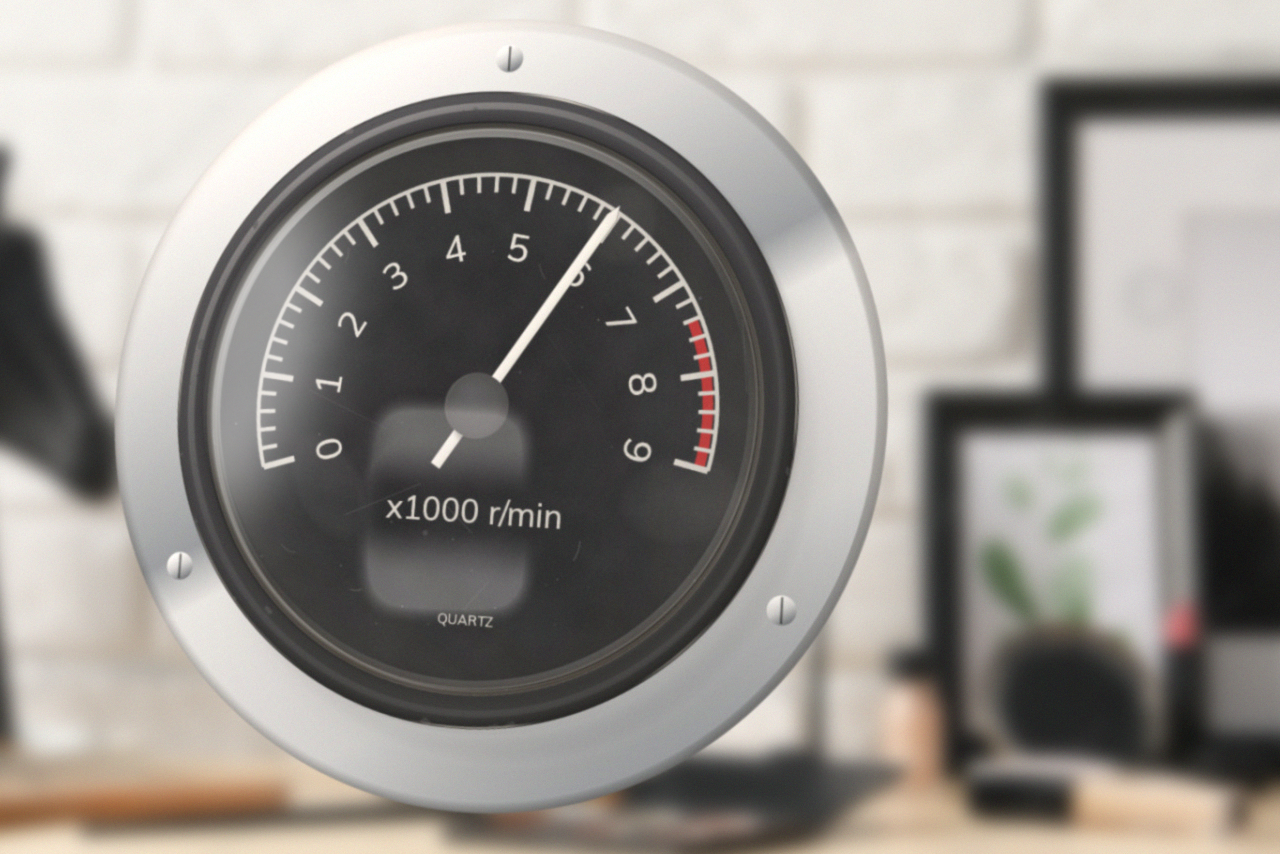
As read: **6000** rpm
